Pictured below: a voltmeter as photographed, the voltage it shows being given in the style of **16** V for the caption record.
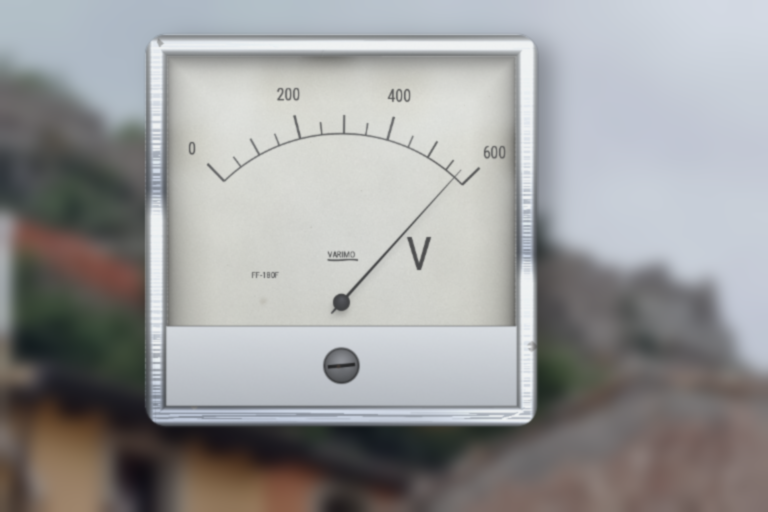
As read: **575** V
